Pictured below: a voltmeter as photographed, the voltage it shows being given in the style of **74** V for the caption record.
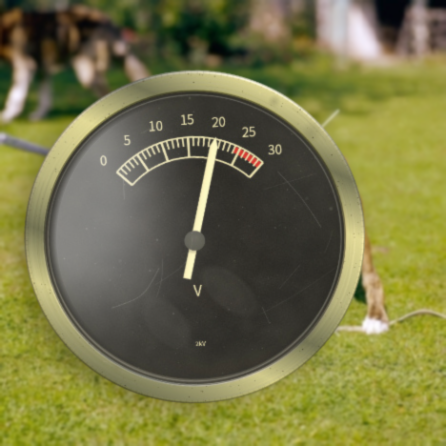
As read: **20** V
